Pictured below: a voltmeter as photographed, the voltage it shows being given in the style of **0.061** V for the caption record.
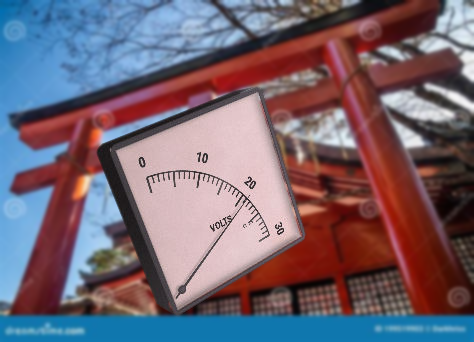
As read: **21** V
